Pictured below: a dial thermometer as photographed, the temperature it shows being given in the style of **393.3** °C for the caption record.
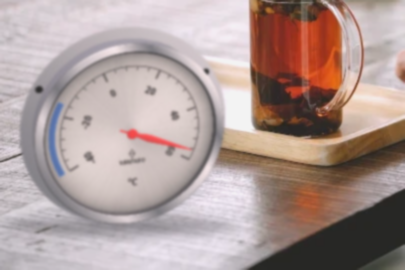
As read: **56** °C
